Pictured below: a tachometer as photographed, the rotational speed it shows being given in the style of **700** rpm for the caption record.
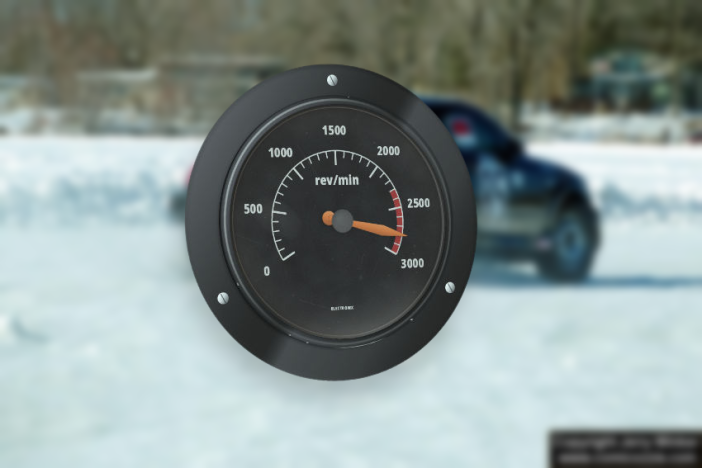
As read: **2800** rpm
